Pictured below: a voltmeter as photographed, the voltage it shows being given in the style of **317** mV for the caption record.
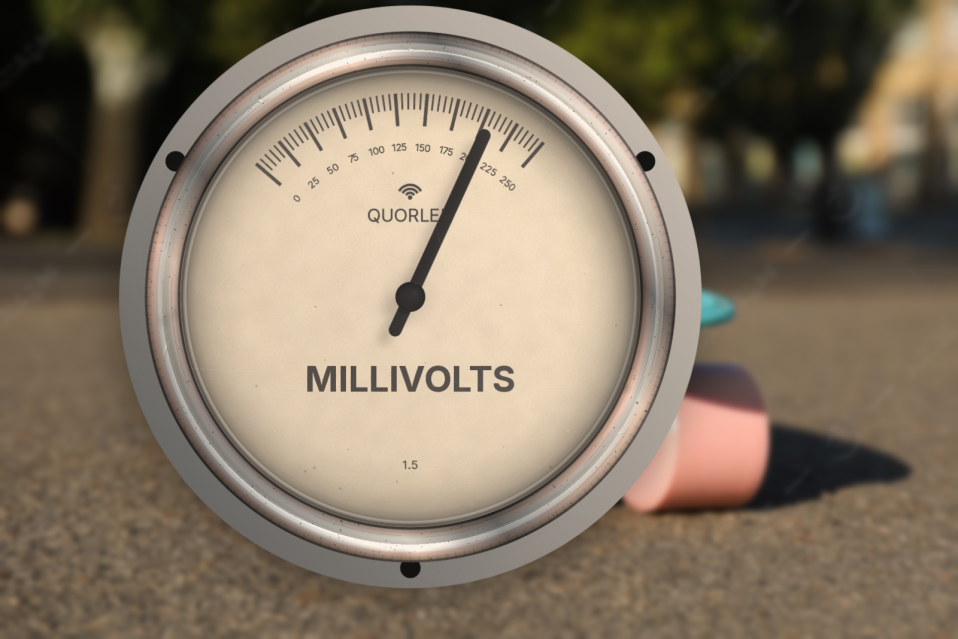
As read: **205** mV
